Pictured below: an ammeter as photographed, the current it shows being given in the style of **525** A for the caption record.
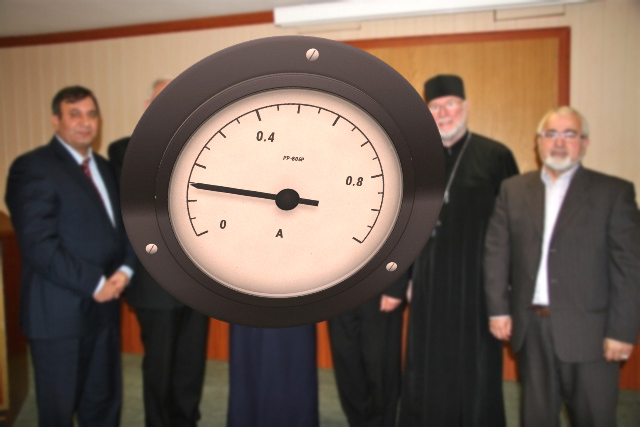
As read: **0.15** A
